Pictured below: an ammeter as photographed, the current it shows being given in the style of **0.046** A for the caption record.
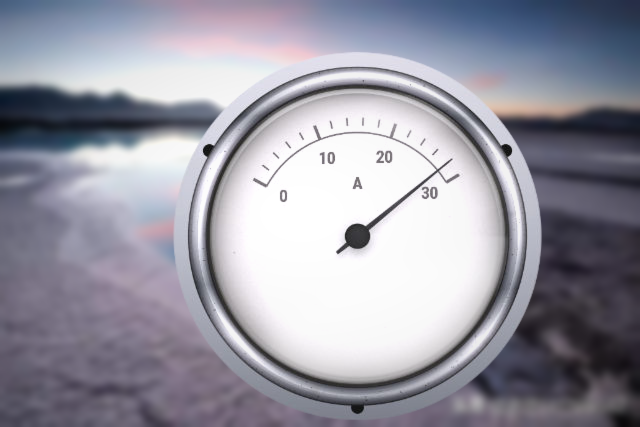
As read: **28** A
